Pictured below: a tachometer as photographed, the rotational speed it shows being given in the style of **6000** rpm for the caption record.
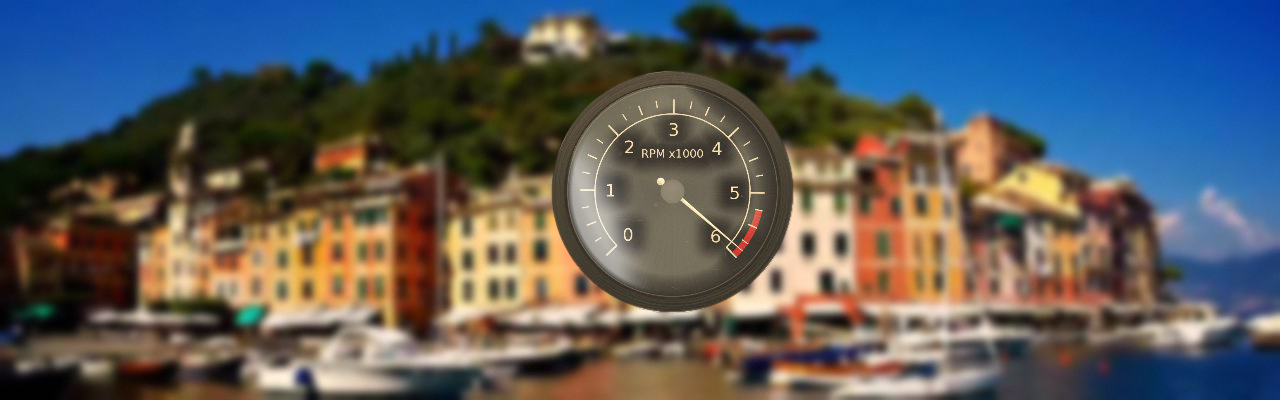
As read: **5875** rpm
